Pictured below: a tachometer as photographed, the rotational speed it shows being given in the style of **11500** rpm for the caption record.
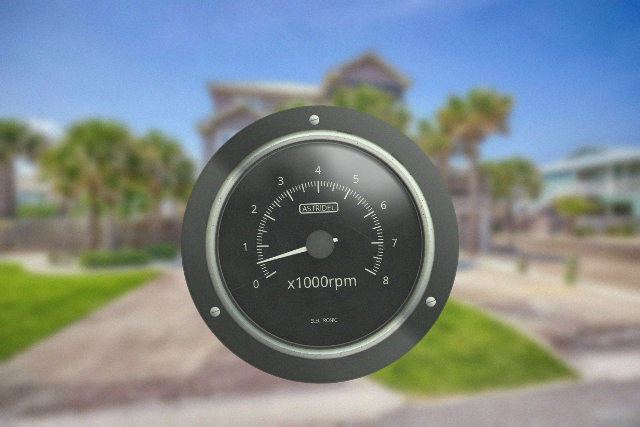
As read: **500** rpm
